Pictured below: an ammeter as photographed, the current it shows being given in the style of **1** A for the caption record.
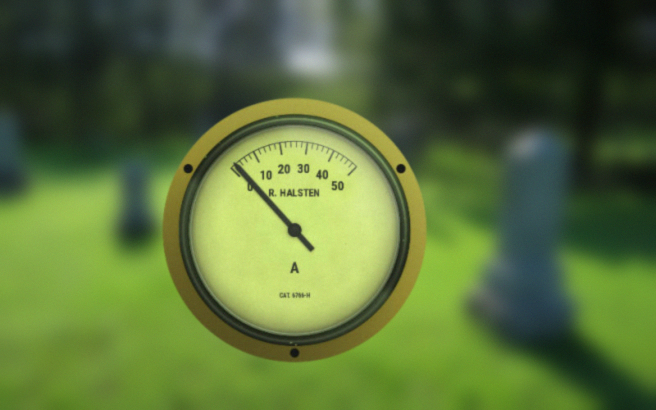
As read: **2** A
